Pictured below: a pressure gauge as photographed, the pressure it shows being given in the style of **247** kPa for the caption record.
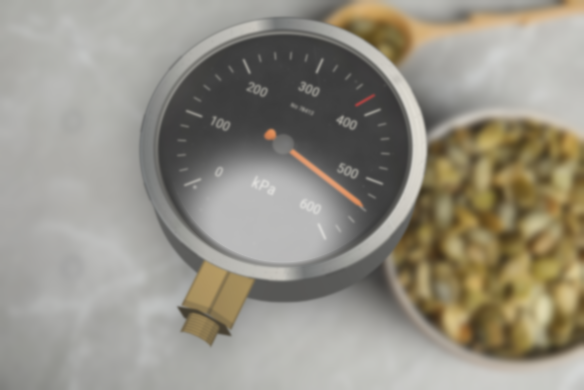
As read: **540** kPa
